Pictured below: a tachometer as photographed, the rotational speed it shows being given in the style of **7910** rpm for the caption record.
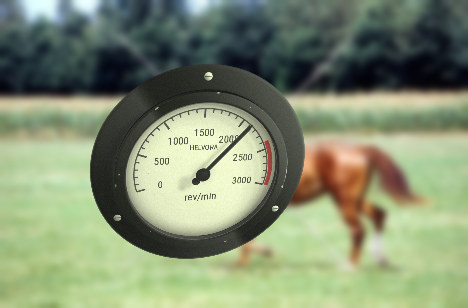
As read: **2100** rpm
